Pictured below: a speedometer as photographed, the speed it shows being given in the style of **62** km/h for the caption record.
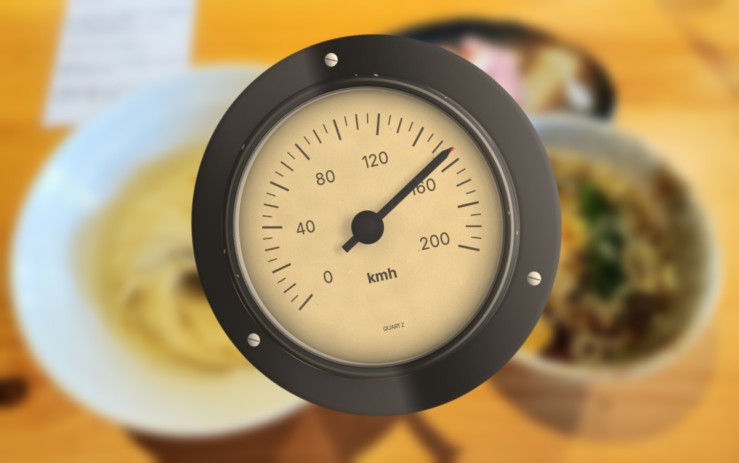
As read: **155** km/h
